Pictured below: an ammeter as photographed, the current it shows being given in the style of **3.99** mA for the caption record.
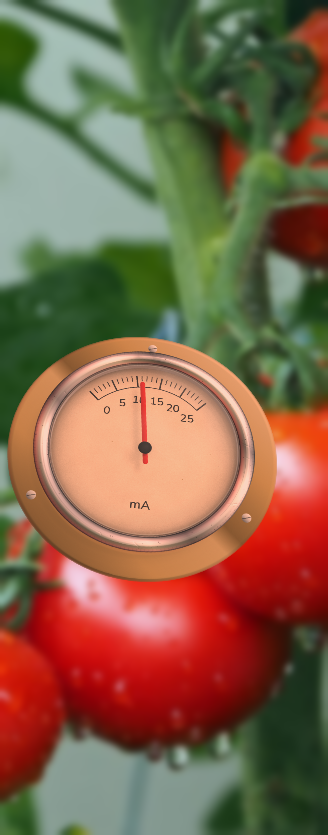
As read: **11** mA
